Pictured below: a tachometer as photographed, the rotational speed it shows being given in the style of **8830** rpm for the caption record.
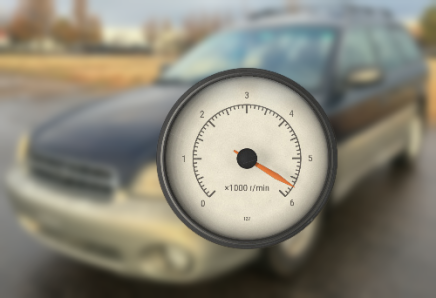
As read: **5700** rpm
